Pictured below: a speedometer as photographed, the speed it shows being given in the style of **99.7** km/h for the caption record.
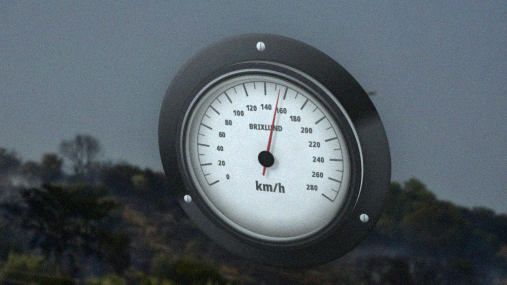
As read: **155** km/h
